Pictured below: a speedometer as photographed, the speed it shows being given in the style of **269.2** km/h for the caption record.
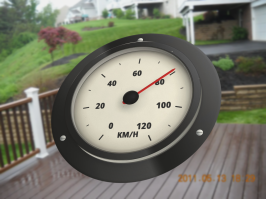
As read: **80** km/h
